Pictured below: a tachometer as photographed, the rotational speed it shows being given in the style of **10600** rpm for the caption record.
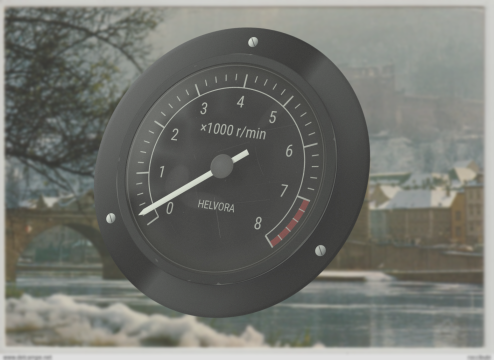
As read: **200** rpm
